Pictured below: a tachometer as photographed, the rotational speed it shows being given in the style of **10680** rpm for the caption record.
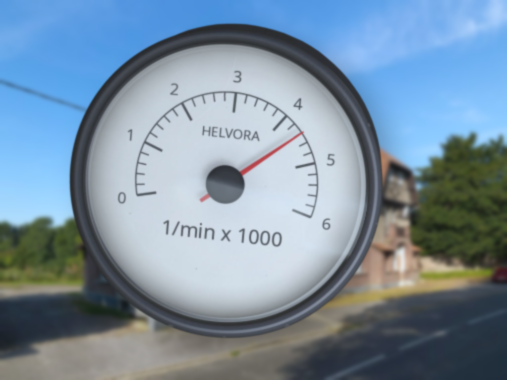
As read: **4400** rpm
